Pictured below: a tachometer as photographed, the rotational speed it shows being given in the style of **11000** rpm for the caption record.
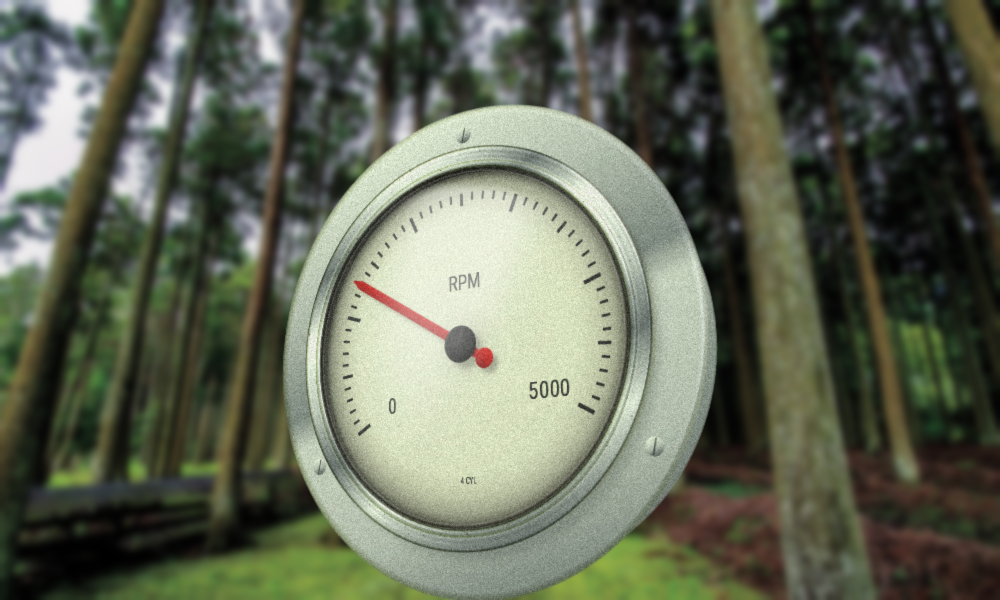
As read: **1300** rpm
